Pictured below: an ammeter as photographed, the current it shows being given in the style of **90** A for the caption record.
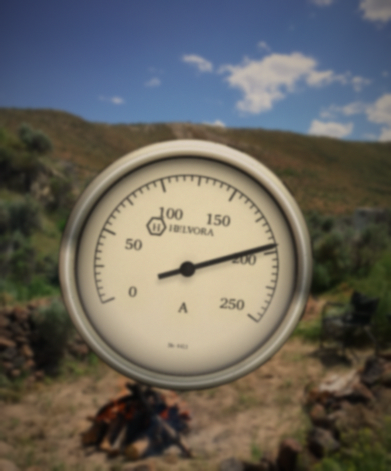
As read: **195** A
